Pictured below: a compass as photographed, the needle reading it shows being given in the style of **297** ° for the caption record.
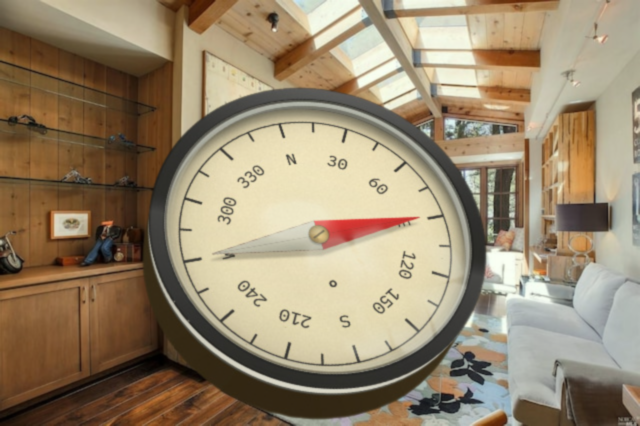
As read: **90** °
